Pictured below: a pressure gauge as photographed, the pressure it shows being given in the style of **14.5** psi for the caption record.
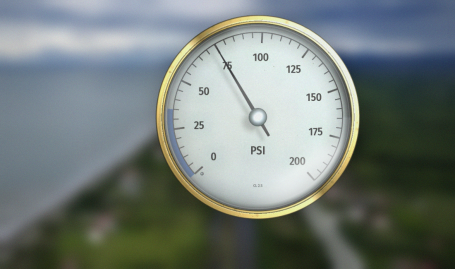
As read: **75** psi
